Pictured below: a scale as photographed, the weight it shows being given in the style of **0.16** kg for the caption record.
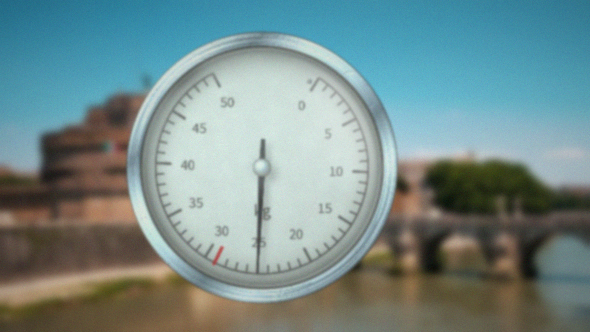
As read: **25** kg
